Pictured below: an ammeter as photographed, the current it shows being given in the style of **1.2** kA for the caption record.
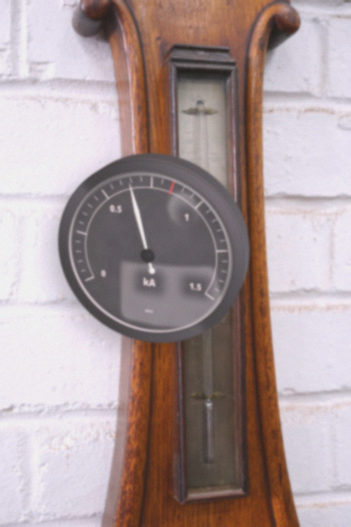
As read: **0.65** kA
